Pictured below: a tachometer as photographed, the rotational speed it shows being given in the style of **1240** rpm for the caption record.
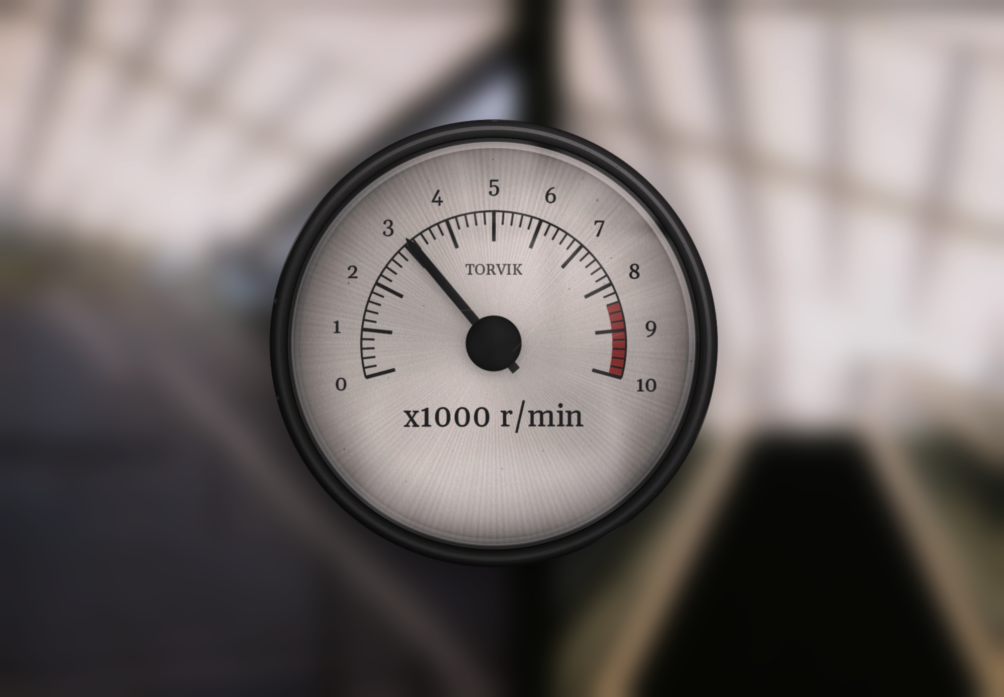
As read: **3100** rpm
